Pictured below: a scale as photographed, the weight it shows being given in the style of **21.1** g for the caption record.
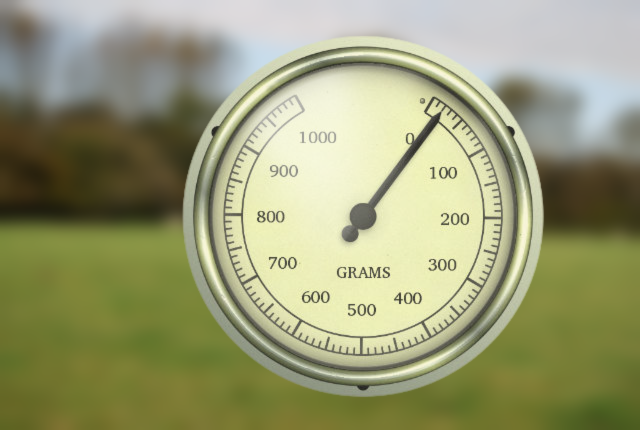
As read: **20** g
